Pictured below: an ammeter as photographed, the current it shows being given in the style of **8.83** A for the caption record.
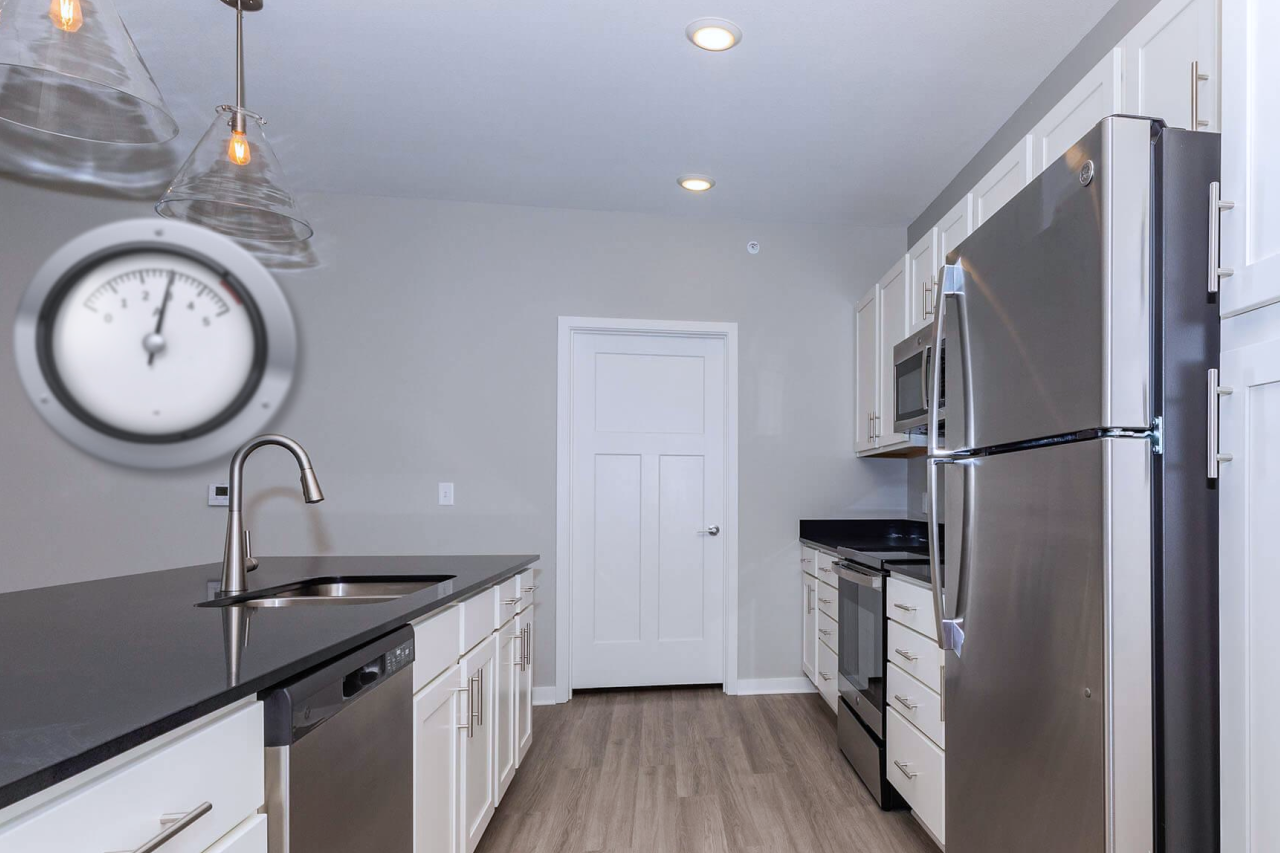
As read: **3** A
